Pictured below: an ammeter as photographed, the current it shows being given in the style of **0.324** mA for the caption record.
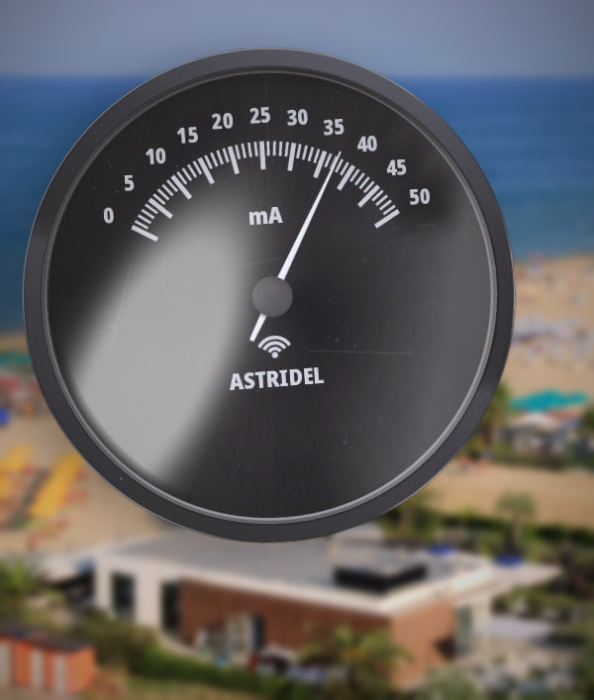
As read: **37** mA
